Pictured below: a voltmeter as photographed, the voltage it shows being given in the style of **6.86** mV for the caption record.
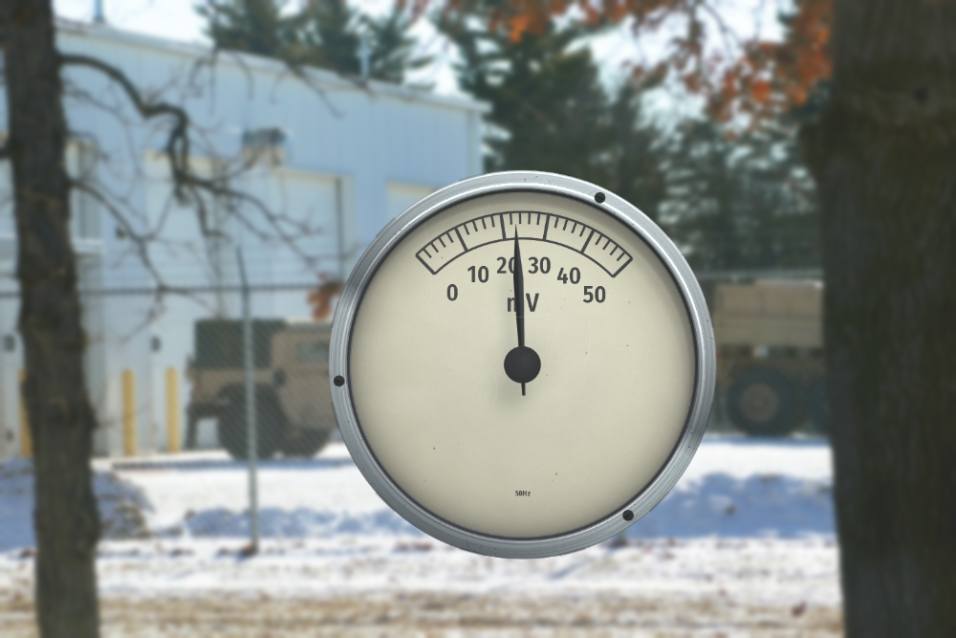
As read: **23** mV
